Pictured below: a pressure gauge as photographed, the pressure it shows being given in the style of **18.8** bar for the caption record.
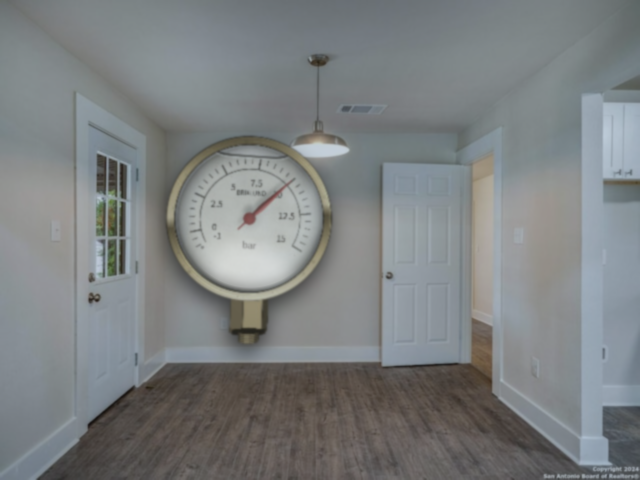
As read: **10** bar
